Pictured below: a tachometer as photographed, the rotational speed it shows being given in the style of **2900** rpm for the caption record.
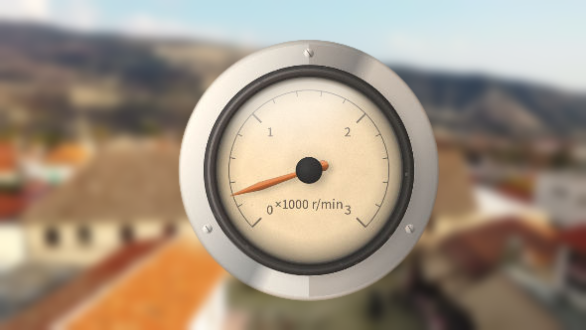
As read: **300** rpm
